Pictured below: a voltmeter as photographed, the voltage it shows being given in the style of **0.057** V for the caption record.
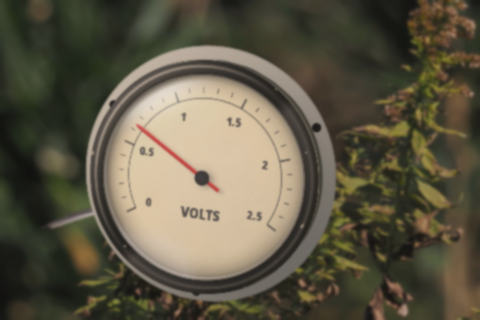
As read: **0.65** V
